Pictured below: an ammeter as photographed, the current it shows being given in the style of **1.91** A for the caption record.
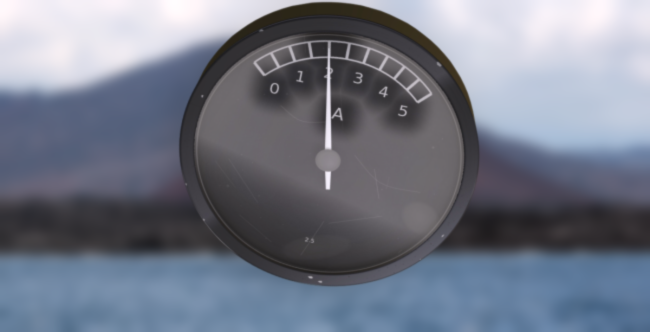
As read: **2** A
